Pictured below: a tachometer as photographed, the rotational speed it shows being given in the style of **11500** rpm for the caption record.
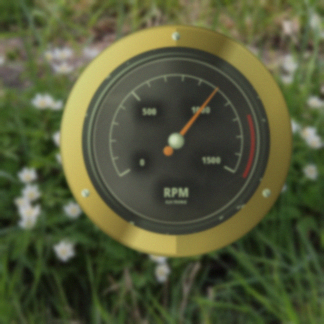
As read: **1000** rpm
